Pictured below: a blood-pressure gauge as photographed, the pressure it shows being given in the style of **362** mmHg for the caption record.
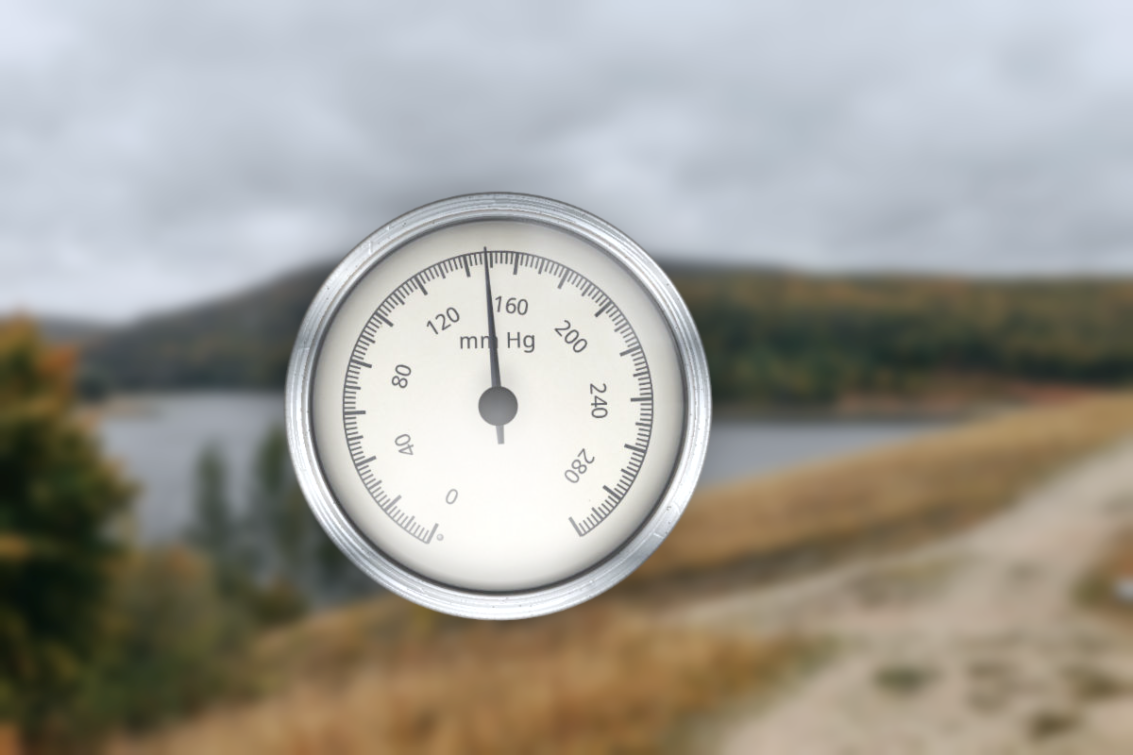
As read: **148** mmHg
